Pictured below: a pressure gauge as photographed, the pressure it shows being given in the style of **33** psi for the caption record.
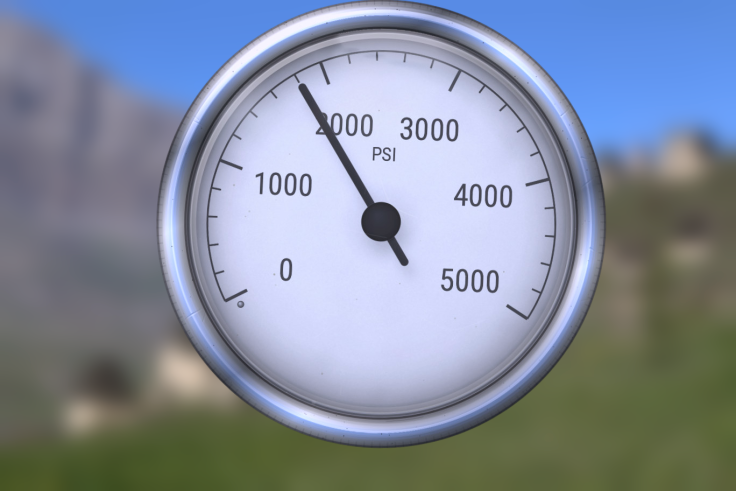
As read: **1800** psi
